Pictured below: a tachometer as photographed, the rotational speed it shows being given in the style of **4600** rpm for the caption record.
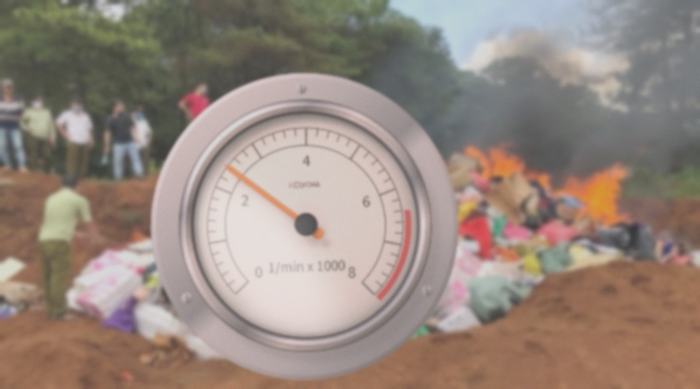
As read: **2400** rpm
